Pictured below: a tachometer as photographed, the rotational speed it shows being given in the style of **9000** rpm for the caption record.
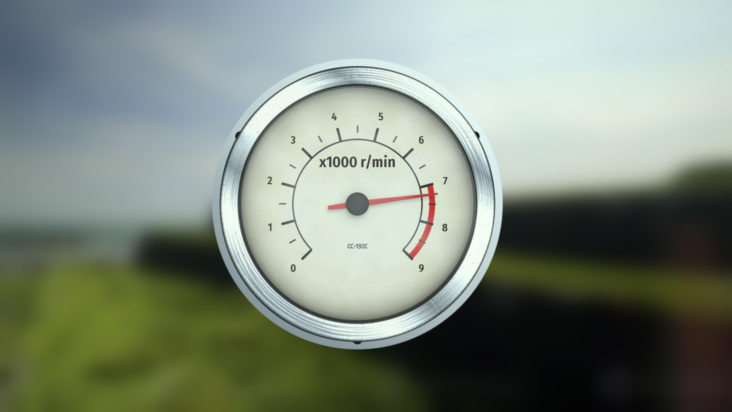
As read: **7250** rpm
